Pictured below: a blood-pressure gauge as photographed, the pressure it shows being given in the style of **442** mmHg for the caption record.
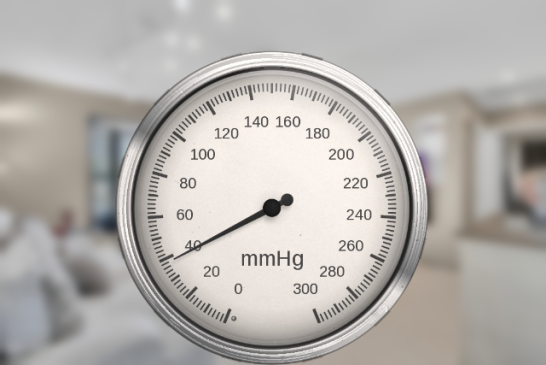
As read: **38** mmHg
